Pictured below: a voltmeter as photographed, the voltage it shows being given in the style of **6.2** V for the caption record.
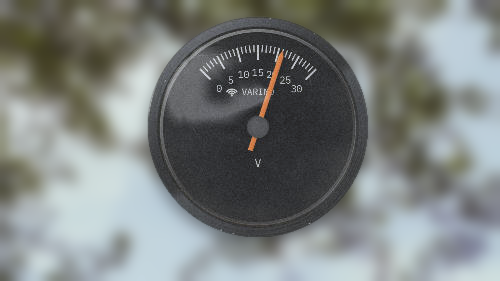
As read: **21** V
